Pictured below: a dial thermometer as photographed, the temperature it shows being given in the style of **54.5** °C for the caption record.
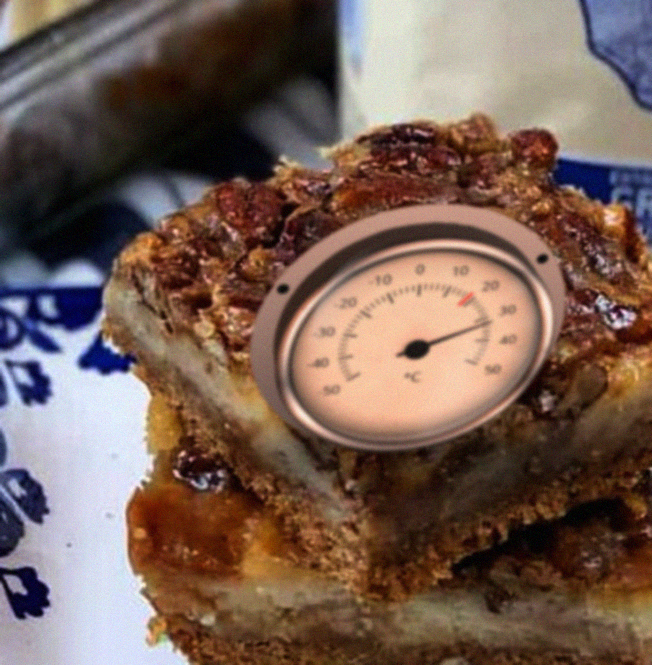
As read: **30** °C
